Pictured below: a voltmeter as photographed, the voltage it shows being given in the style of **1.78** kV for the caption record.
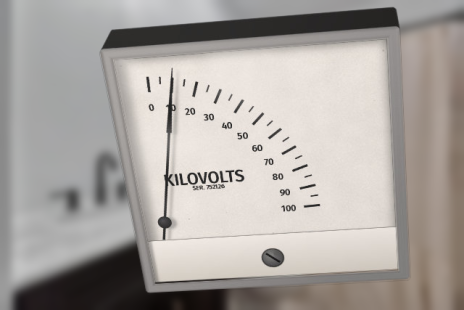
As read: **10** kV
